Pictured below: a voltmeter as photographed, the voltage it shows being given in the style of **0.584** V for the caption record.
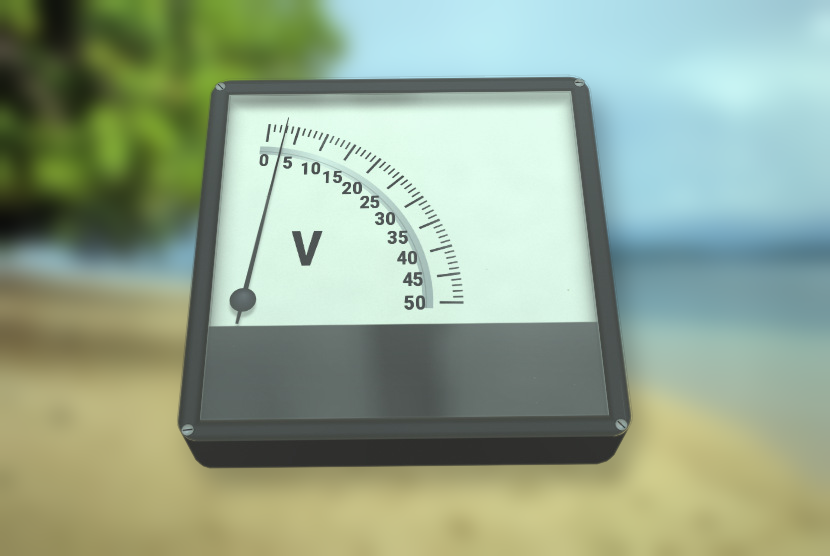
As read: **3** V
